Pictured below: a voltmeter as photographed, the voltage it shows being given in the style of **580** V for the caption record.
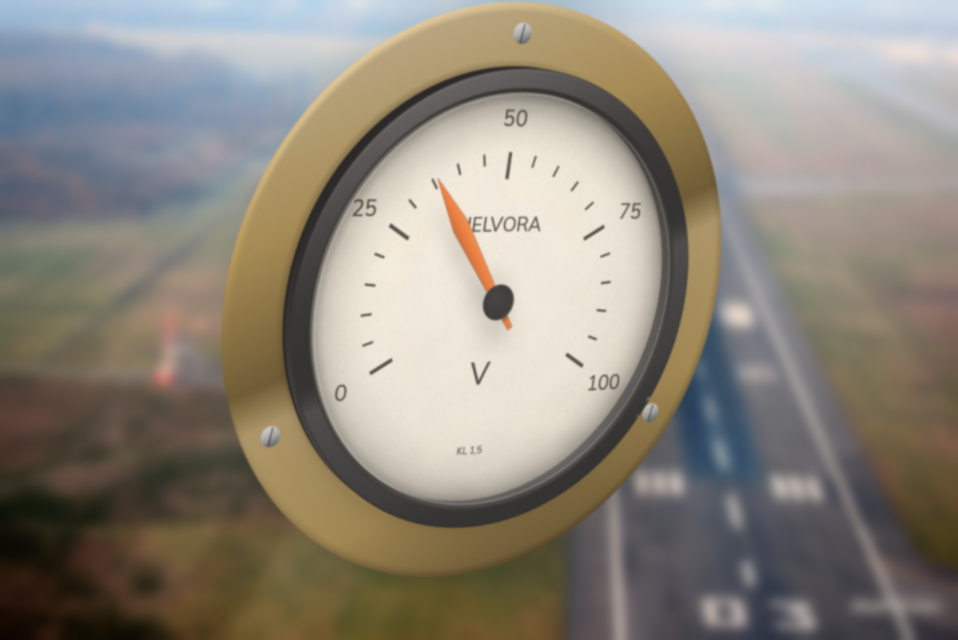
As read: **35** V
